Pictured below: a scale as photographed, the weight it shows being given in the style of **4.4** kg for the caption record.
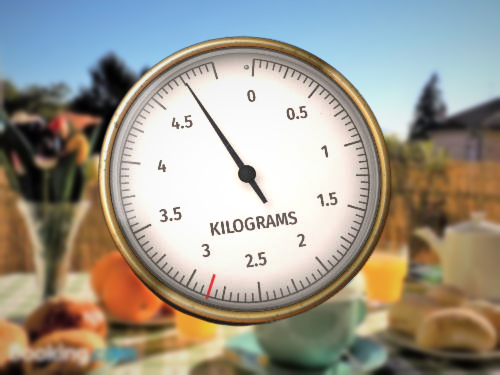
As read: **4.75** kg
